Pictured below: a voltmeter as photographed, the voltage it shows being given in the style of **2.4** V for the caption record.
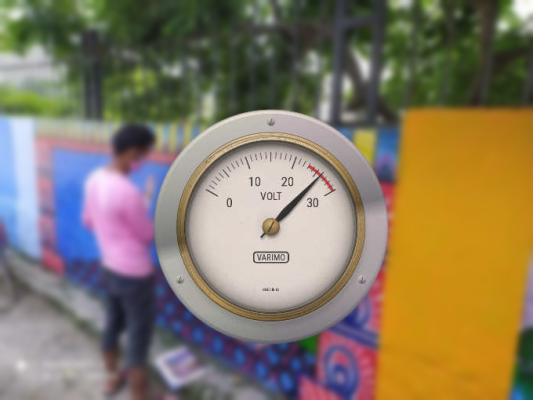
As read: **26** V
